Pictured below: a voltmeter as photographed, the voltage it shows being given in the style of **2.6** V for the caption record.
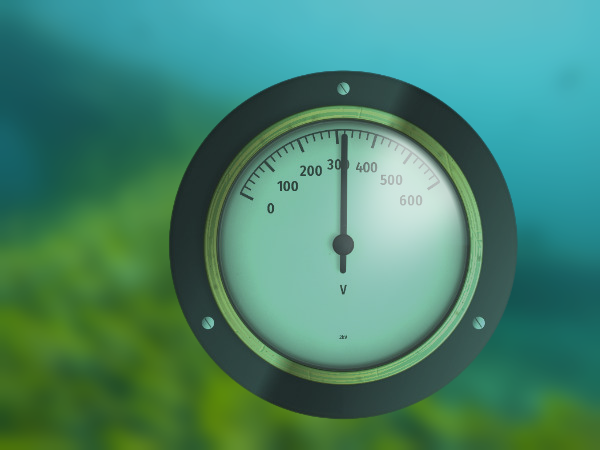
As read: **320** V
